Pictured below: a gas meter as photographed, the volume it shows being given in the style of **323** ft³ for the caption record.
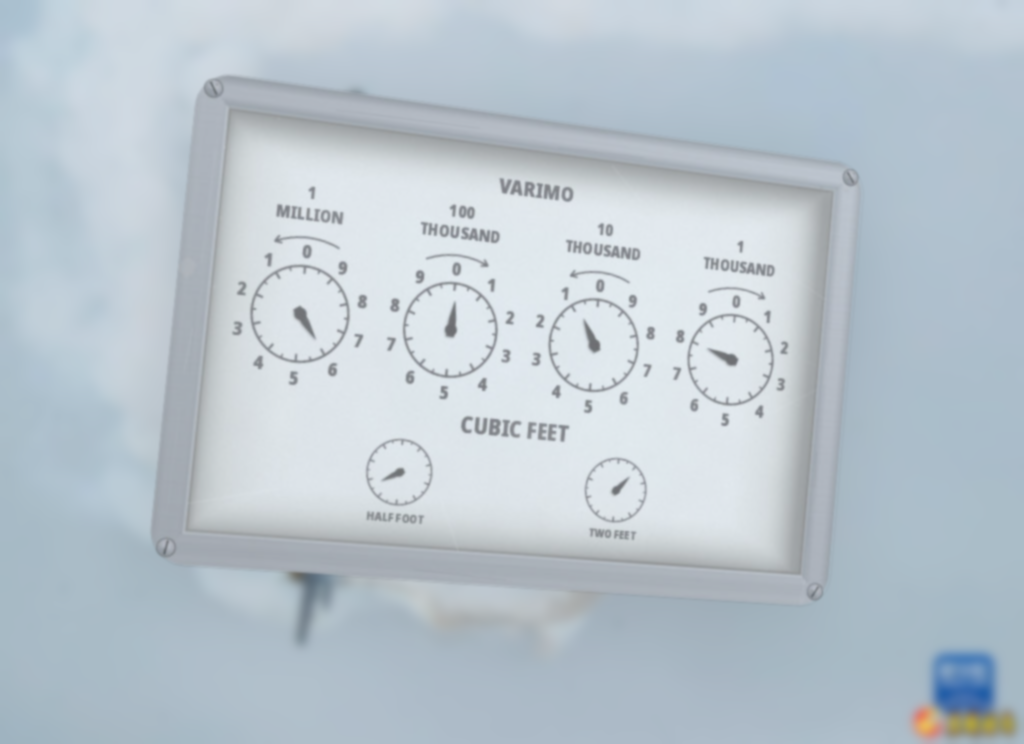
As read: **600800** ft³
